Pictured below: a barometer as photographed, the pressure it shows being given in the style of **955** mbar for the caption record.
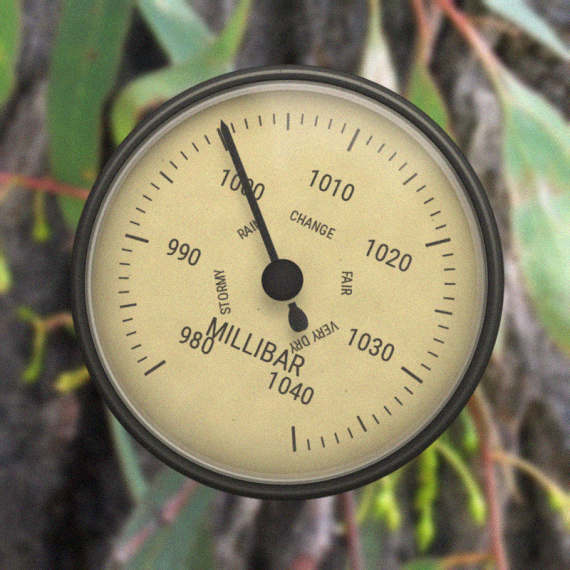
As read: **1000.5** mbar
